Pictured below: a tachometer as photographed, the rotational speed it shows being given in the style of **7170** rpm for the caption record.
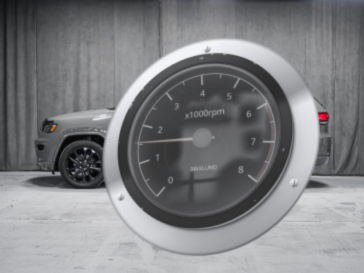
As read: **1500** rpm
